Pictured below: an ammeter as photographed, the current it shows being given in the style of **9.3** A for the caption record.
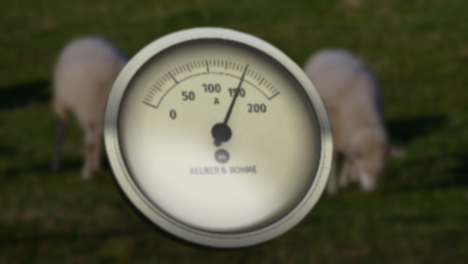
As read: **150** A
